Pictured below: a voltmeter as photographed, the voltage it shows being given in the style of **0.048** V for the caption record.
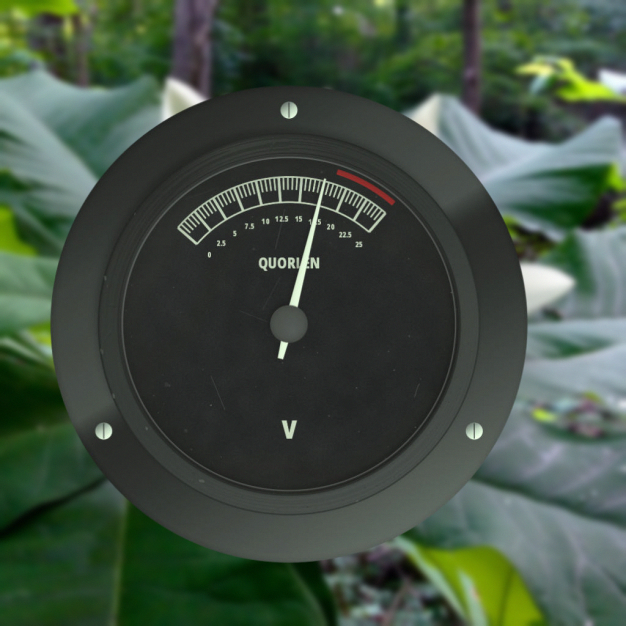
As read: **17.5** V
